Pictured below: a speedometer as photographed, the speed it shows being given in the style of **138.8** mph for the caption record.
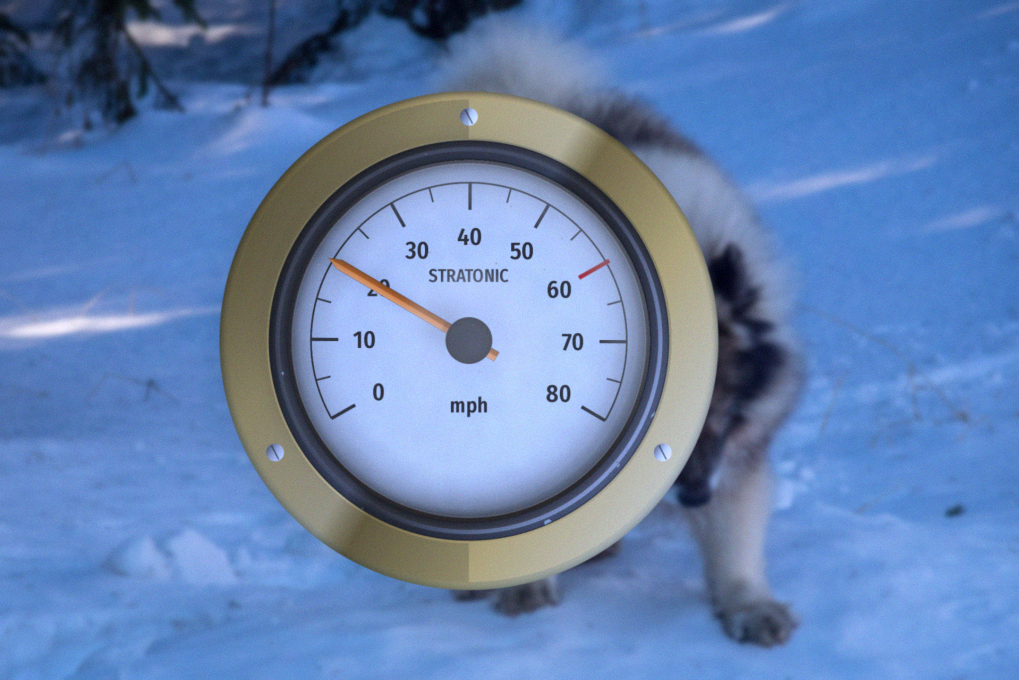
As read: **20** mph
